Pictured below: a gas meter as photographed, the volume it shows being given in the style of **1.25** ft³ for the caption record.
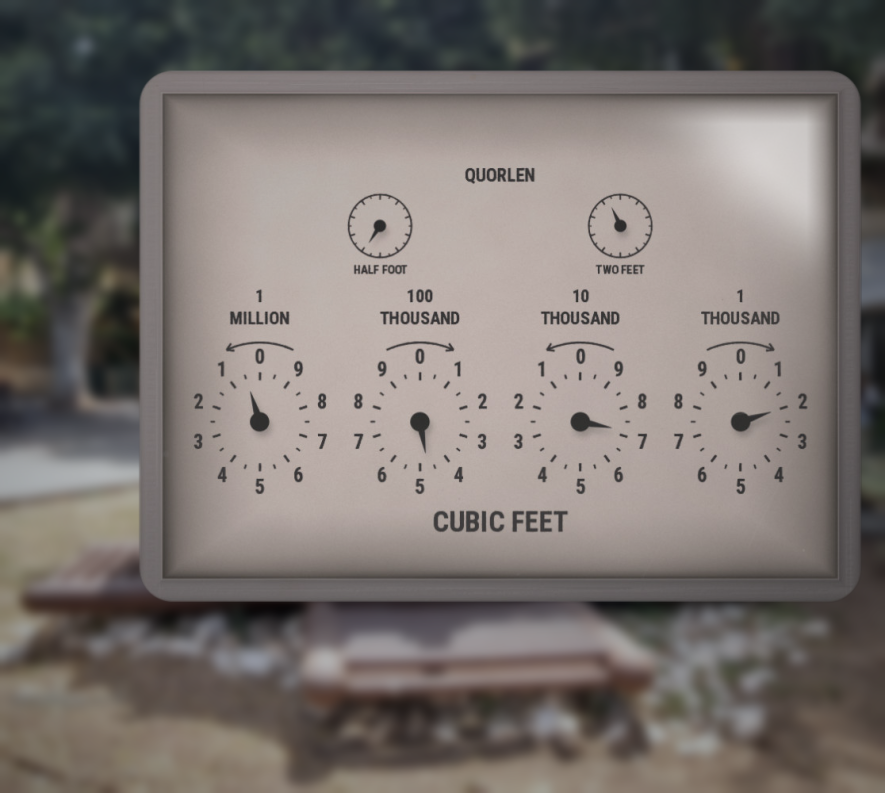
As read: **47200** ft³
